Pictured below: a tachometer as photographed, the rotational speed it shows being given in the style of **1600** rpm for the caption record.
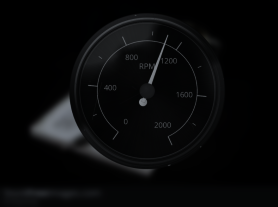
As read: **1100** rpm
